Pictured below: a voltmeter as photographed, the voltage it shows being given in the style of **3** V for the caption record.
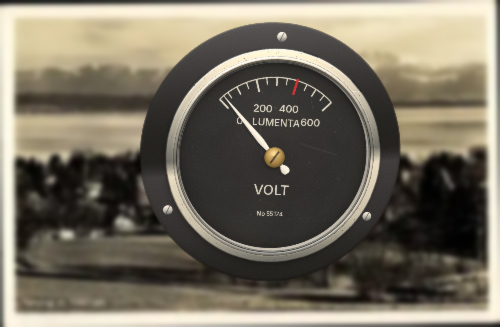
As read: **25** V
